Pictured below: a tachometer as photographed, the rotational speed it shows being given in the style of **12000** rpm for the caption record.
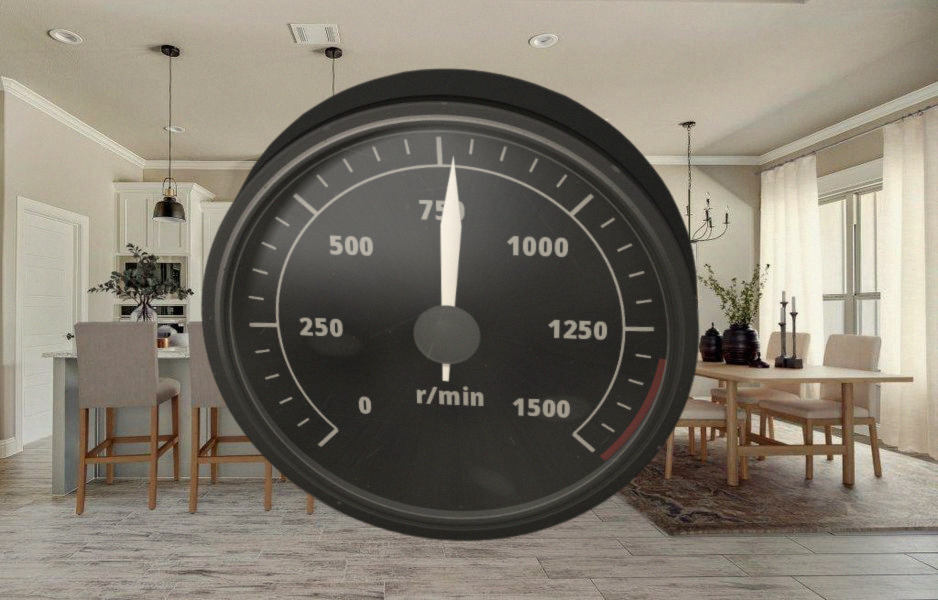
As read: **775** rpm
